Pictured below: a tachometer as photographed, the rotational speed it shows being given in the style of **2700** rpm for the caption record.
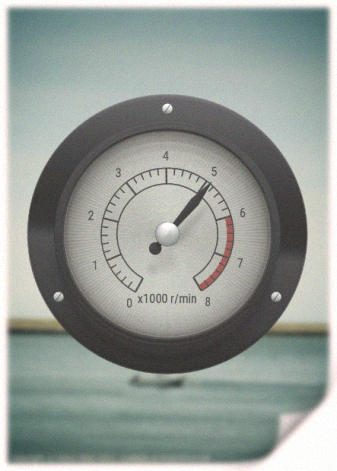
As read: **5100** rpm
